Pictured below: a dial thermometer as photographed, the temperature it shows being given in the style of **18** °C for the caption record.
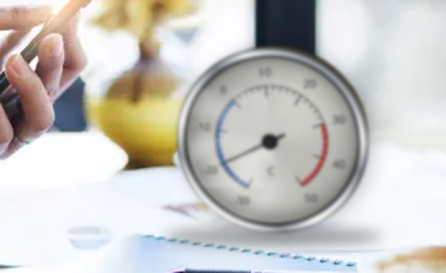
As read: **-20** °C
